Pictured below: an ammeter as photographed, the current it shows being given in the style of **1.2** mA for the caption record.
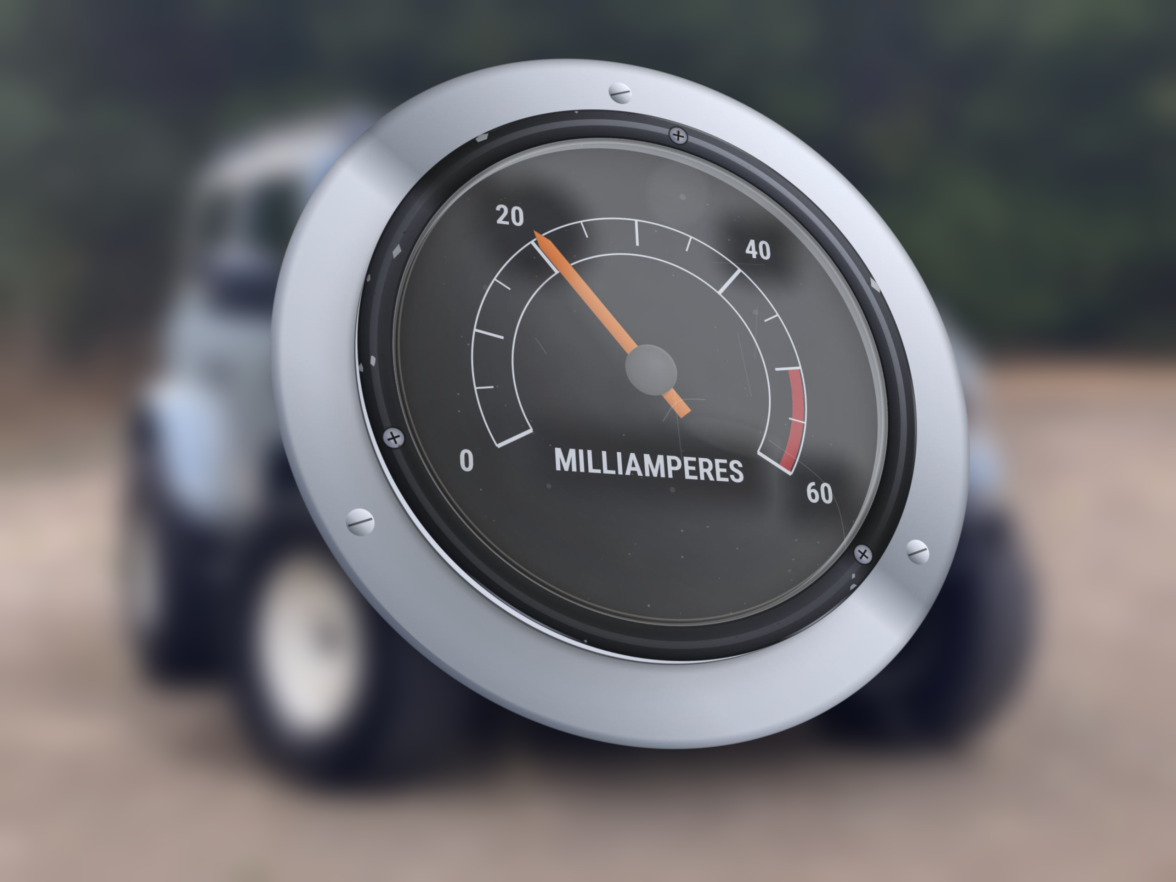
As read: **20** mA
